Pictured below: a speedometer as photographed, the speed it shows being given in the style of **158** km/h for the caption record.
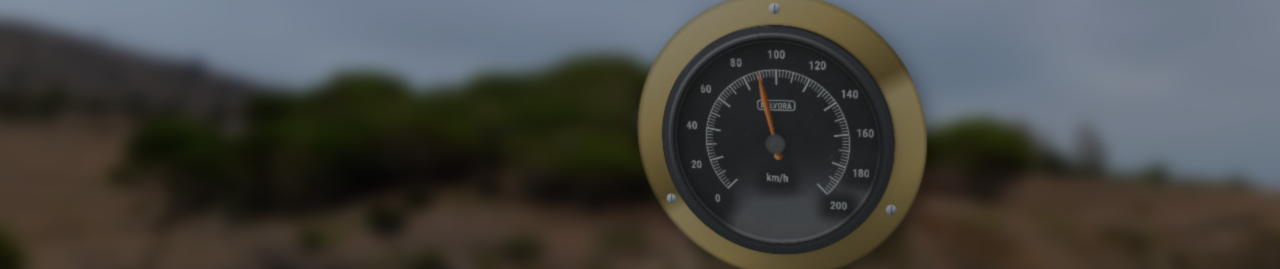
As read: **90** km/h
